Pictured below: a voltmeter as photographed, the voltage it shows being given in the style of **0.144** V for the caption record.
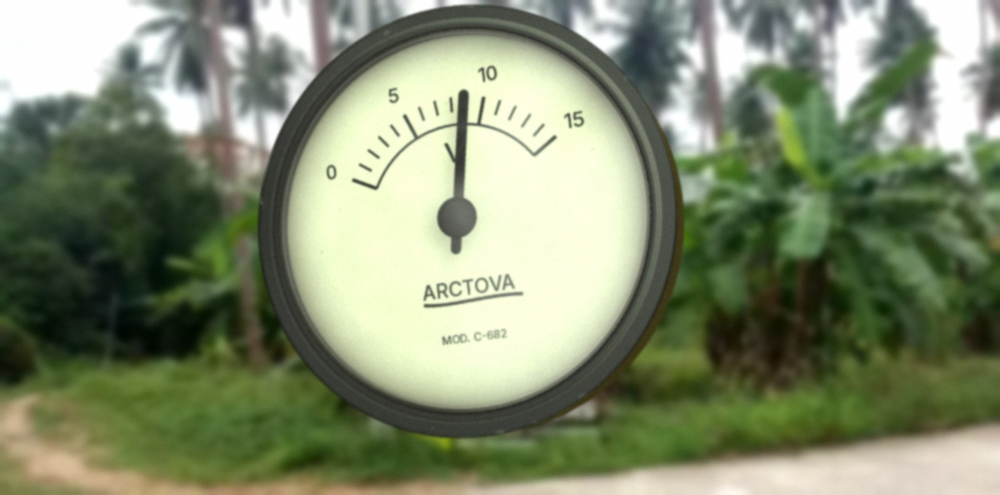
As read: **9** V
